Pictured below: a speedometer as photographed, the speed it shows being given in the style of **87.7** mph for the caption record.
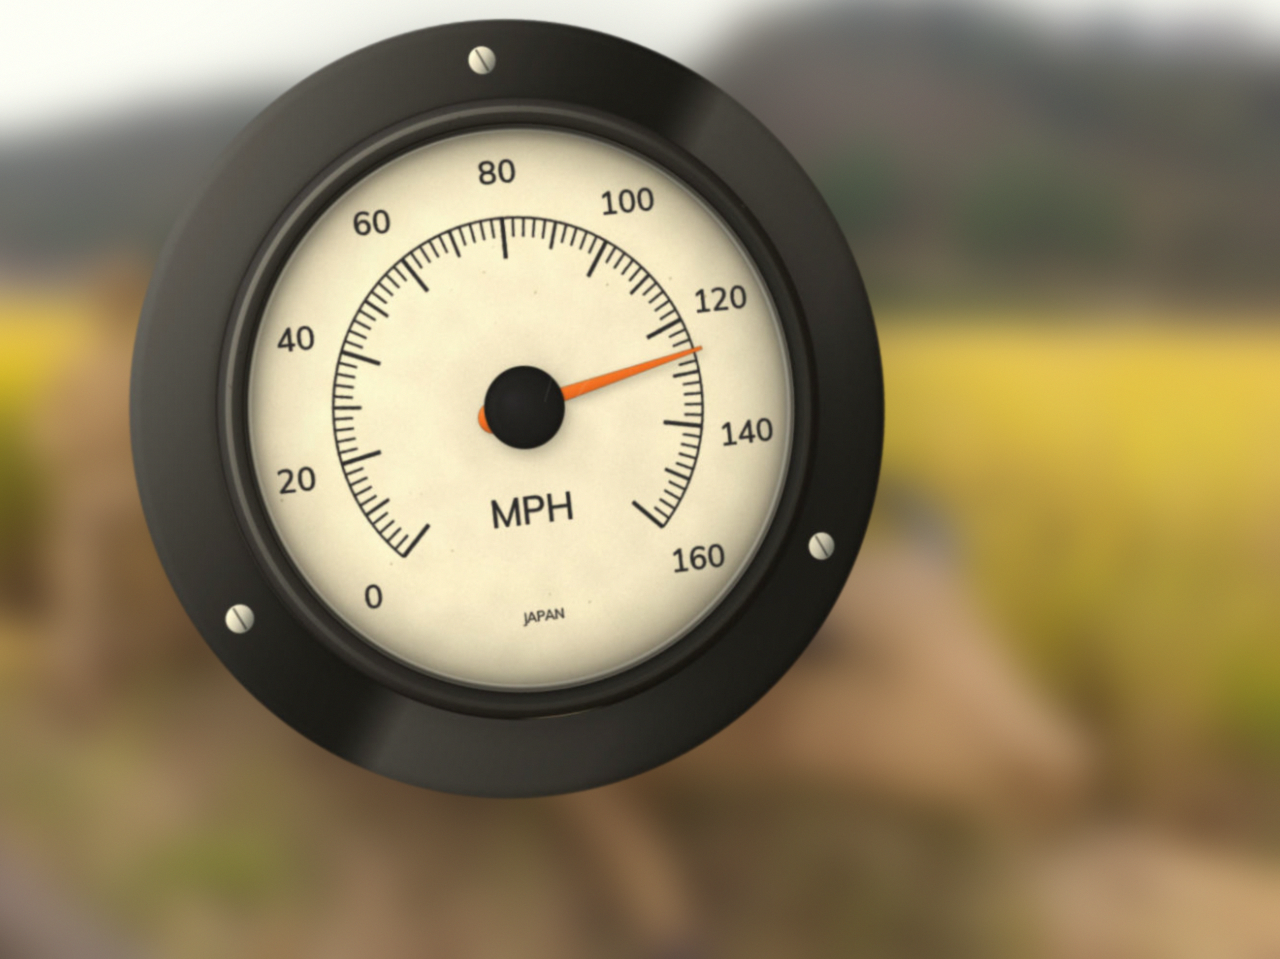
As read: **126** mph
